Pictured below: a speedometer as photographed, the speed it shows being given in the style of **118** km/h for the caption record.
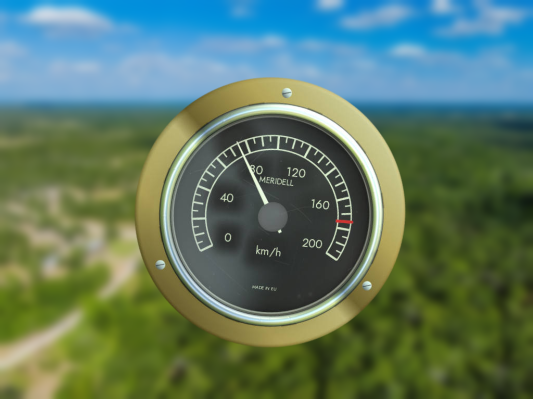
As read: **75** km/h
